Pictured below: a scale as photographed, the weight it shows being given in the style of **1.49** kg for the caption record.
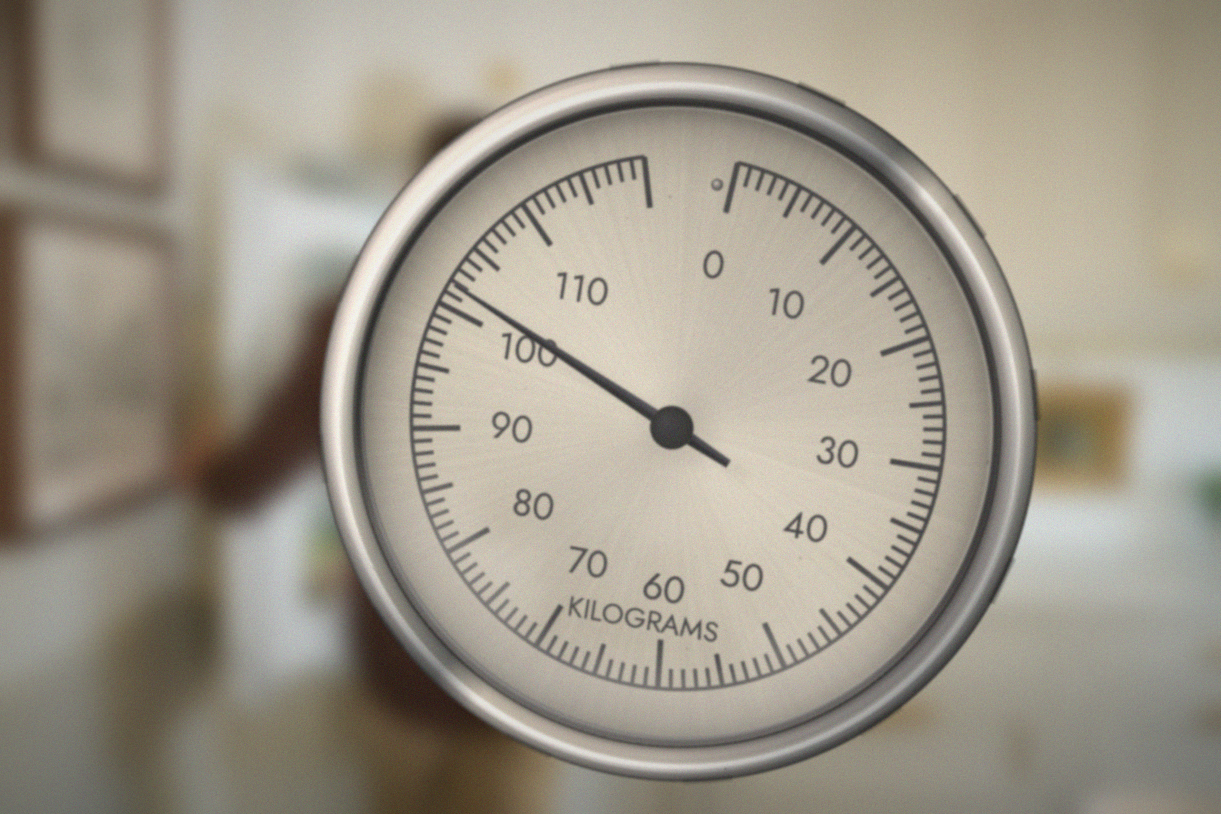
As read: **102** kg
